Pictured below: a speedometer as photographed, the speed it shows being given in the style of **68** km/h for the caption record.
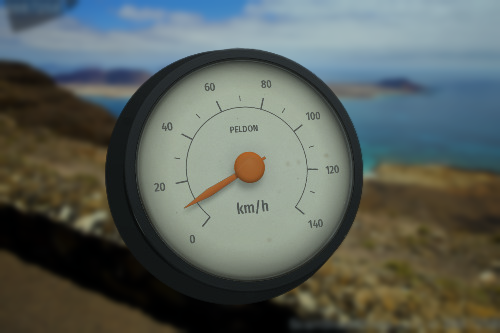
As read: **10** km/h
